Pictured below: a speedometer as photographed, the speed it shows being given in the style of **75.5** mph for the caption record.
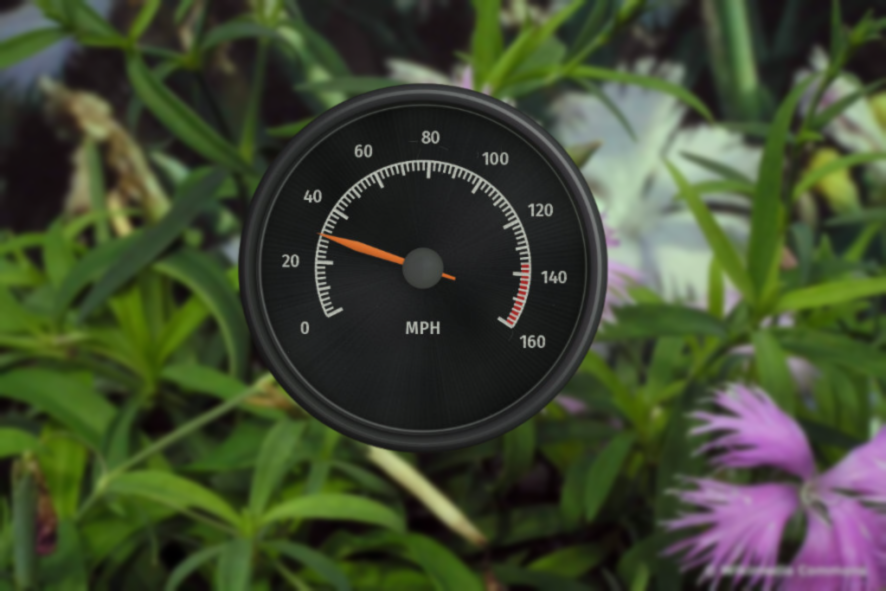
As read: **30** mph
